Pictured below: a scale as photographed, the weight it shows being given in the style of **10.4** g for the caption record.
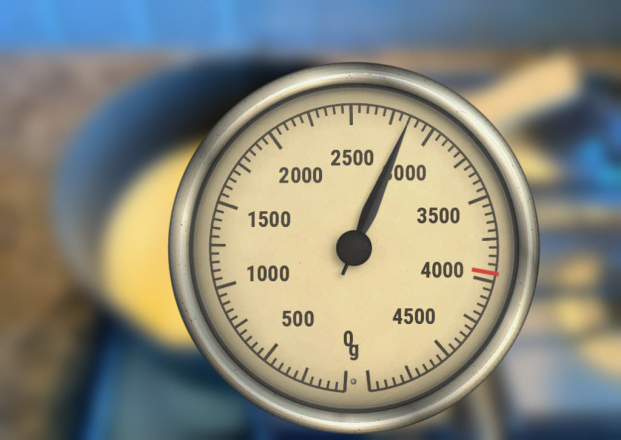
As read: **2850** g
